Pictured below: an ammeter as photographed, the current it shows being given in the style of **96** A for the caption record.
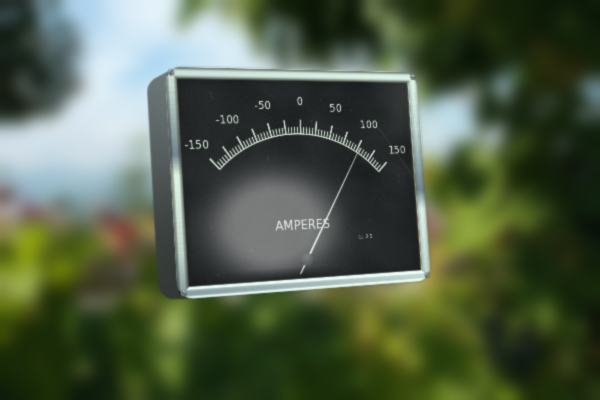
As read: **100** A
